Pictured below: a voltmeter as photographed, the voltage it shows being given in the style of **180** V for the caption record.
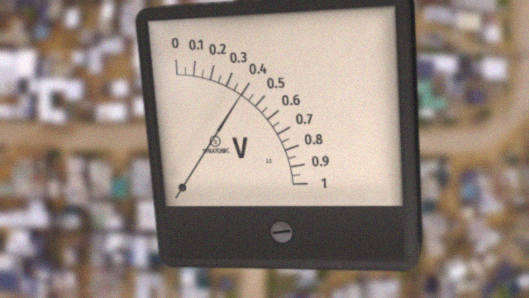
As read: **0.4** V
